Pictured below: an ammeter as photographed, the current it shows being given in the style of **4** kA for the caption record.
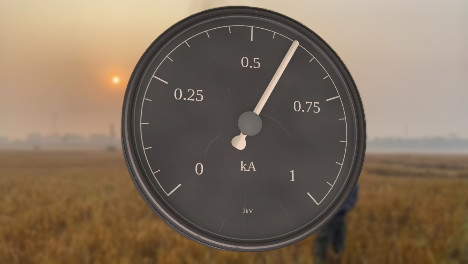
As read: **0.6** kA
